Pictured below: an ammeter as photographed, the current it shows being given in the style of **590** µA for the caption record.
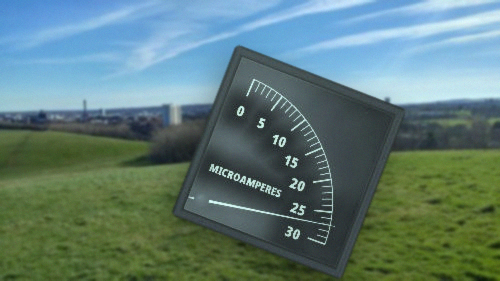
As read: **27** µA
